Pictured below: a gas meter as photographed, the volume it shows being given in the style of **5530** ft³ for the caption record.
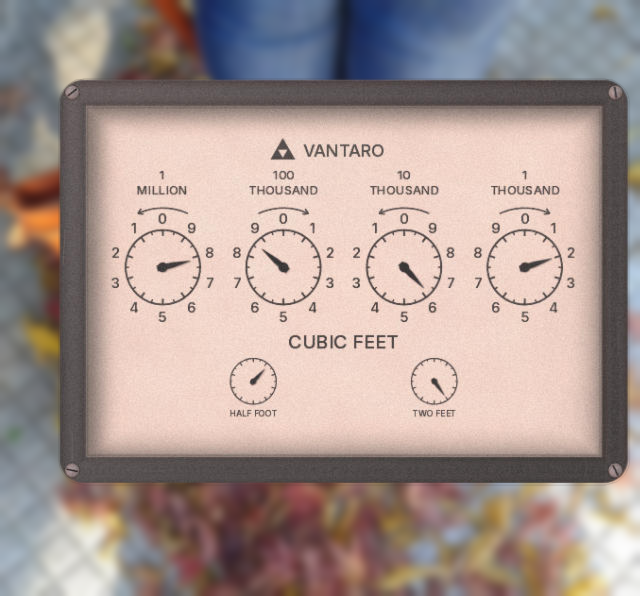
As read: **786200** ft³
